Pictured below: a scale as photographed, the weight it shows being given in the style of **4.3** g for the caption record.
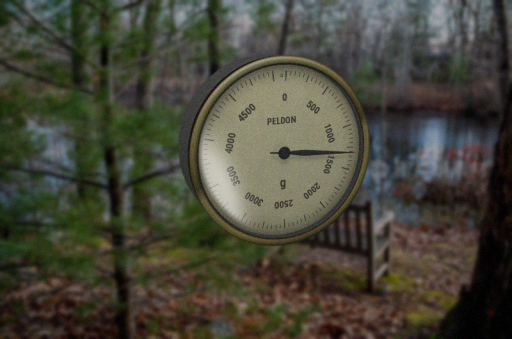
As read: **1300** g
